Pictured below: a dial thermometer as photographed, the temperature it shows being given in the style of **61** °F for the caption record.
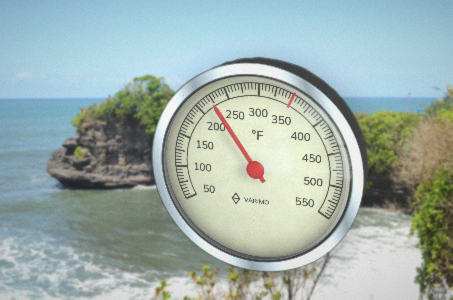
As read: **225** °F
